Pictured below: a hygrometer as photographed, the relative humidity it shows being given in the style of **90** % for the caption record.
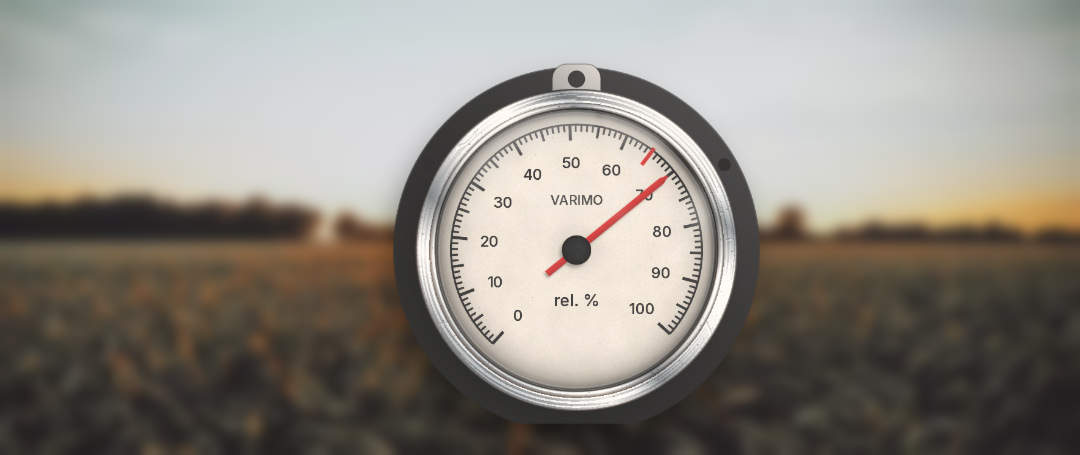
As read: **70** %
